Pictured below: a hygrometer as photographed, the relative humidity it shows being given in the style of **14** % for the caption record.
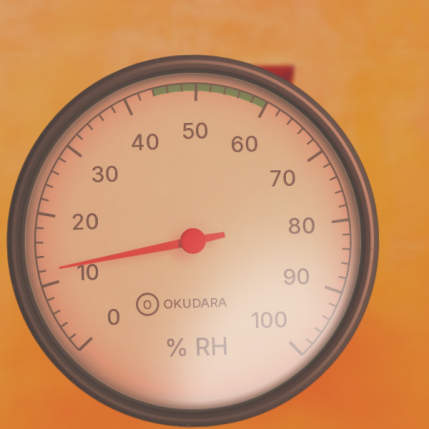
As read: **12** %
